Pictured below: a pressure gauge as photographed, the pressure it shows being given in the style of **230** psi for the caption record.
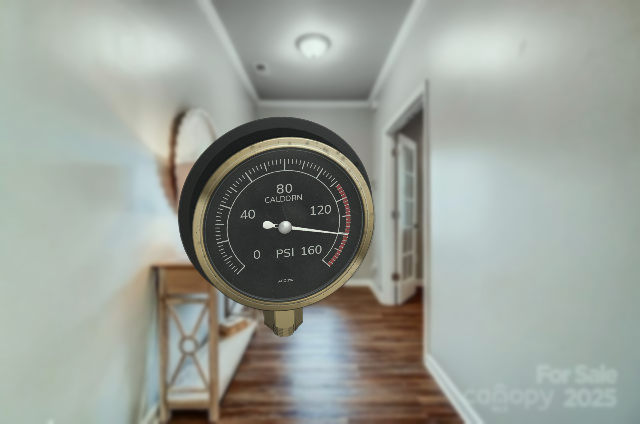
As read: **140** psi
